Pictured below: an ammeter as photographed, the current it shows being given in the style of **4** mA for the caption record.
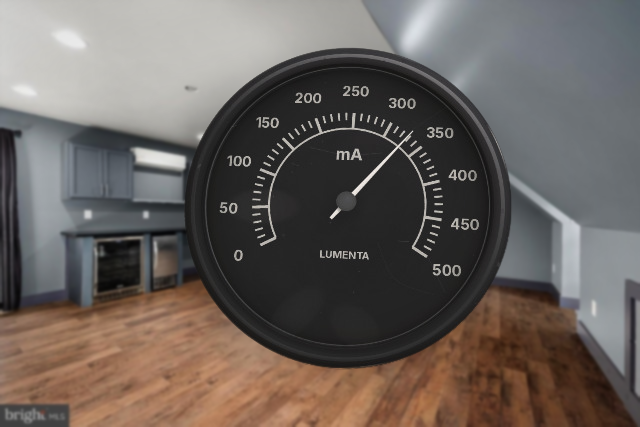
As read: **330** mA
